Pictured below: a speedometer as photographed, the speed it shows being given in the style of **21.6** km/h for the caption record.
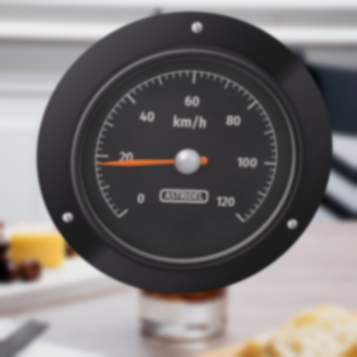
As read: **18** km/h
